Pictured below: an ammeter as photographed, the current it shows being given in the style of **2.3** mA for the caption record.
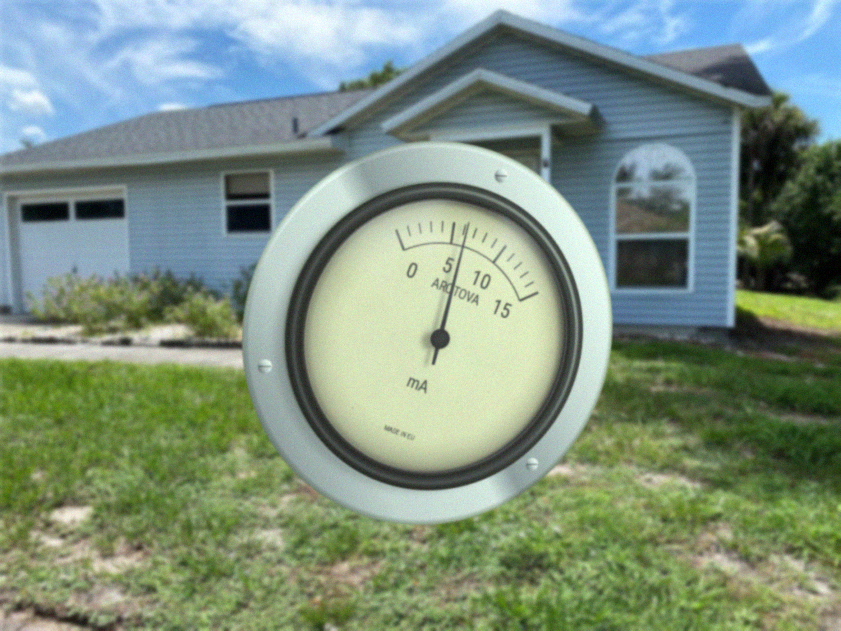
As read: **6** mA
